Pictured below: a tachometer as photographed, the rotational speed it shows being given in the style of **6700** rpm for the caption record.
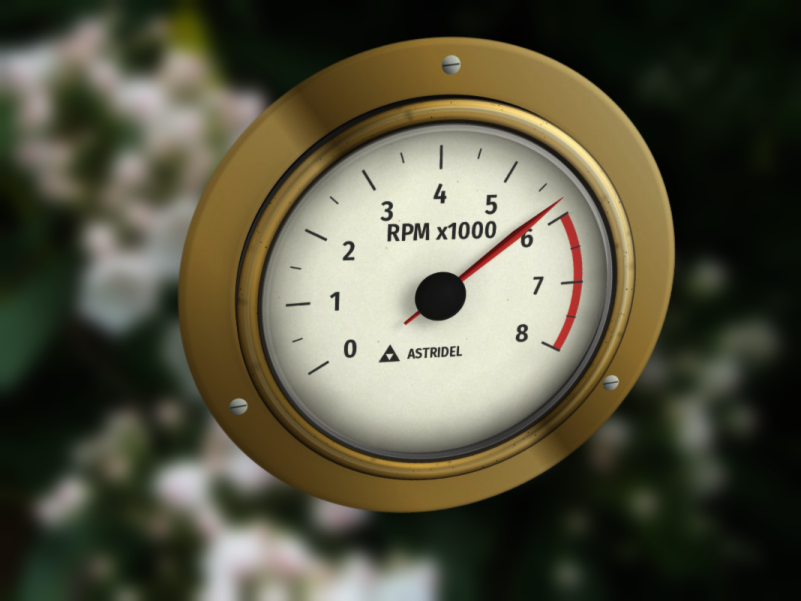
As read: **5750** rpm
